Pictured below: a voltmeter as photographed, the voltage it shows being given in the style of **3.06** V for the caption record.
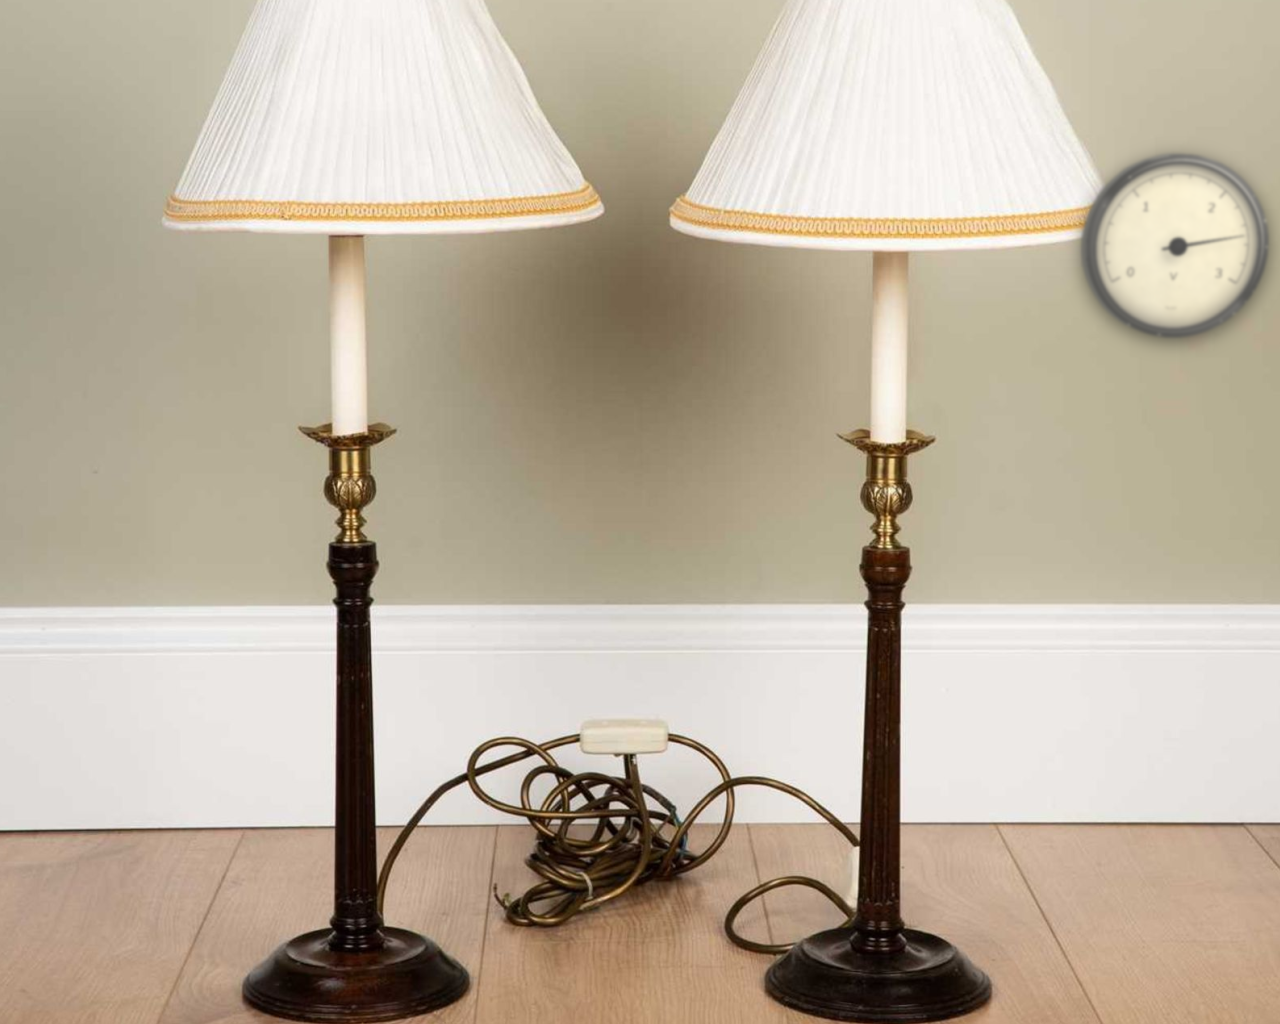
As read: **2.5** V
